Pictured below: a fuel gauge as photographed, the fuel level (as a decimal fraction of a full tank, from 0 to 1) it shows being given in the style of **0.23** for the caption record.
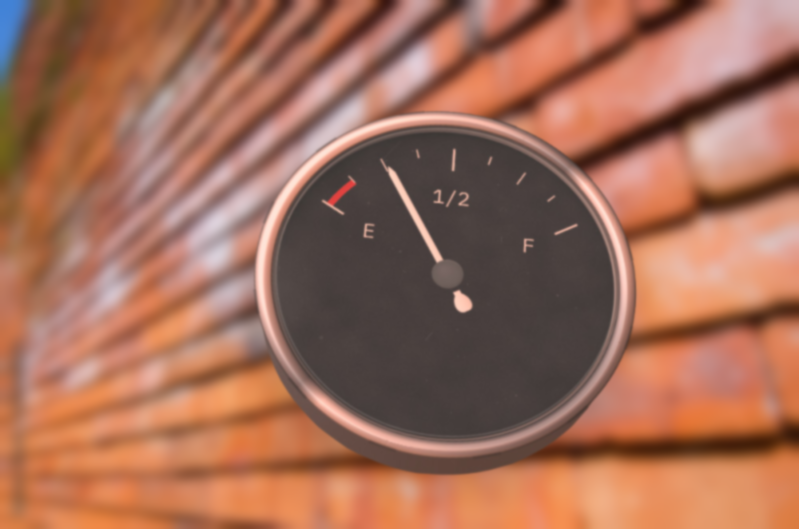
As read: **0.25**
